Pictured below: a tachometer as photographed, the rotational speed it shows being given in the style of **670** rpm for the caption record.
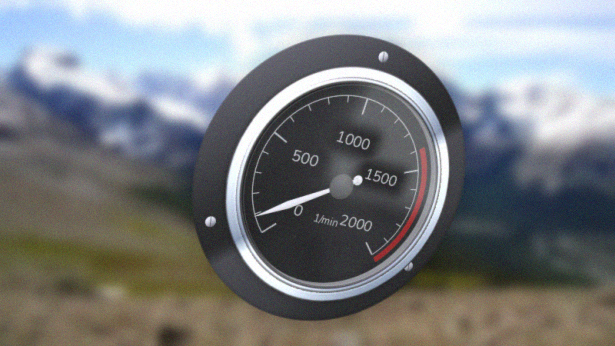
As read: **100** rpm
